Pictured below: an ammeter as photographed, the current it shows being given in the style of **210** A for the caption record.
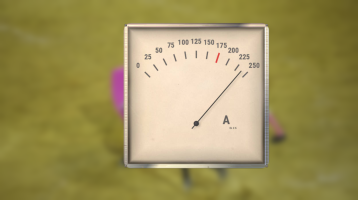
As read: **237.5** A
